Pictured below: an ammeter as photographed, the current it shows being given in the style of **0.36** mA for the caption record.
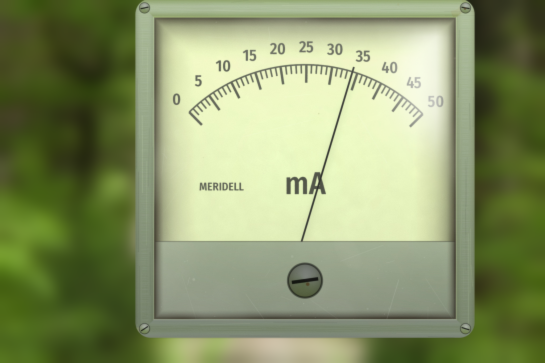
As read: **34** mA
